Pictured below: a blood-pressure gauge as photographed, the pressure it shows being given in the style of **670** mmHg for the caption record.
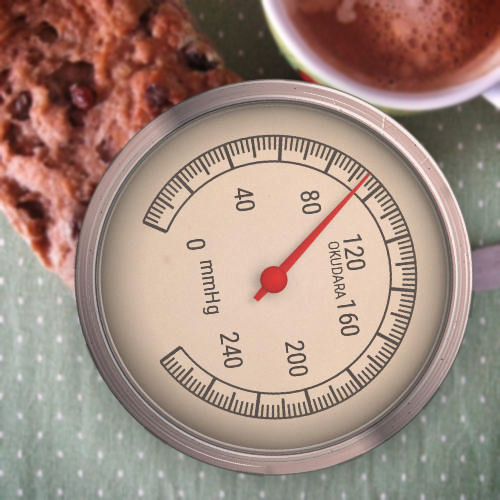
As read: **94** mmHg
